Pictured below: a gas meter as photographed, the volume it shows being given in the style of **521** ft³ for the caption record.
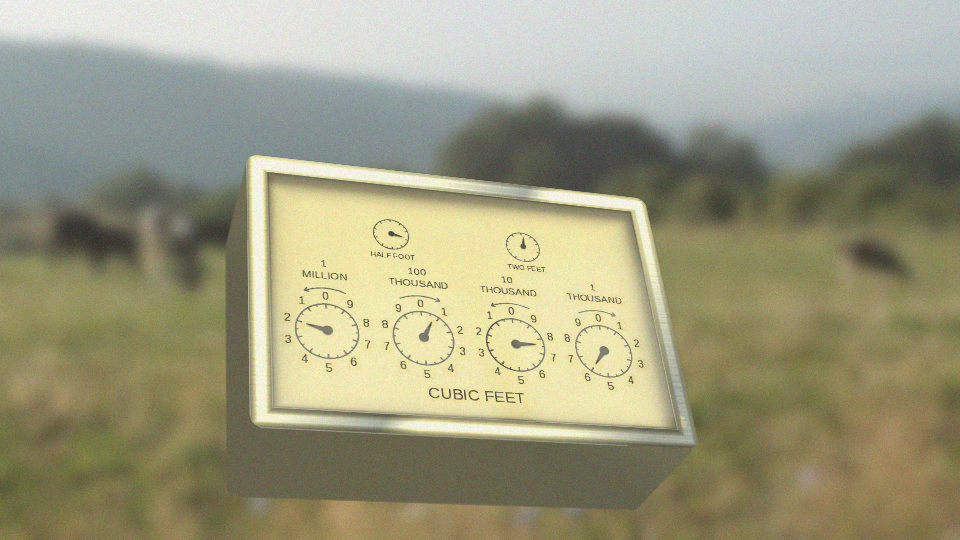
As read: **207600** ft³
